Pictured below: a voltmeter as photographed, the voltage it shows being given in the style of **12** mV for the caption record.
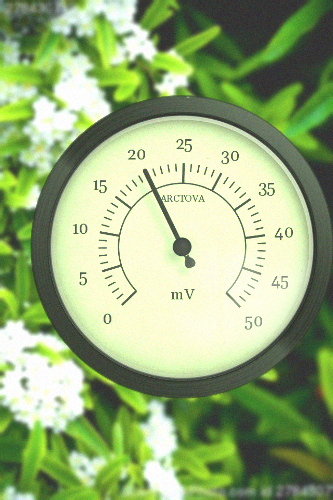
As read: **20** mV
